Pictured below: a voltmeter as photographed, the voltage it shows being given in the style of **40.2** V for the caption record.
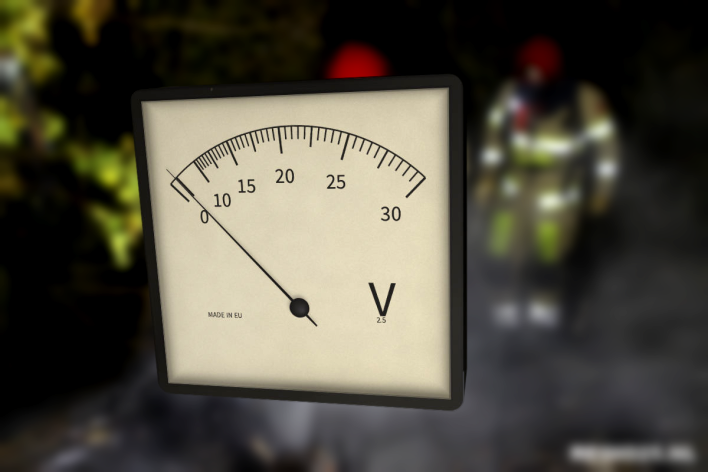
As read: **5** V
